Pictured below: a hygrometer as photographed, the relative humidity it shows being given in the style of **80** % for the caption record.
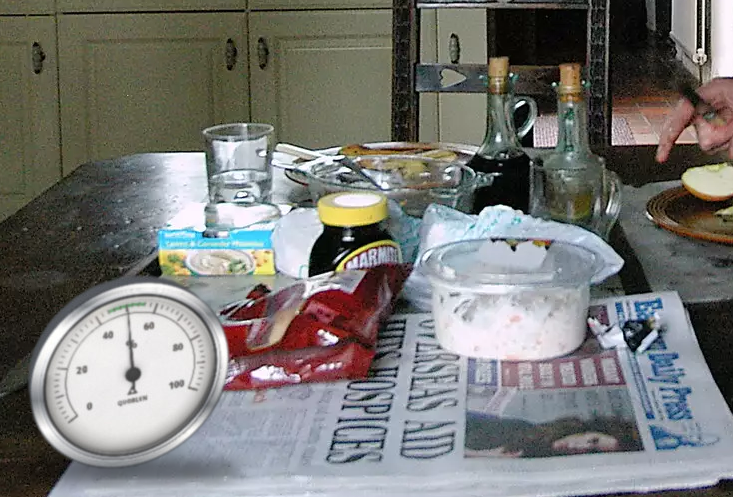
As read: **50** %
